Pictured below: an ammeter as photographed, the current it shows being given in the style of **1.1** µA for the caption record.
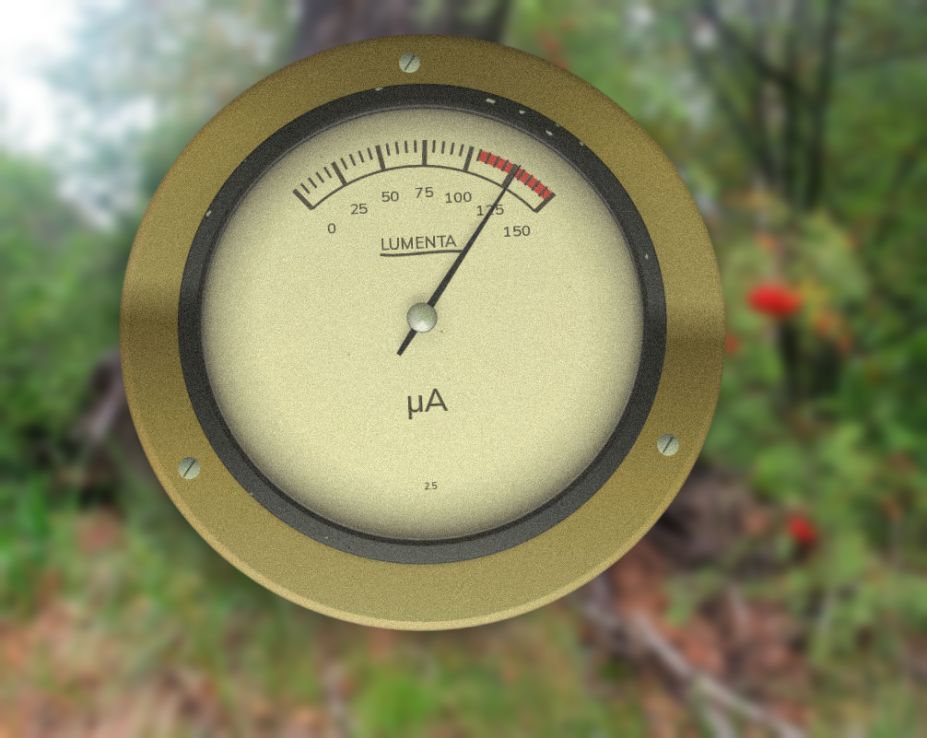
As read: **127.5** µA
